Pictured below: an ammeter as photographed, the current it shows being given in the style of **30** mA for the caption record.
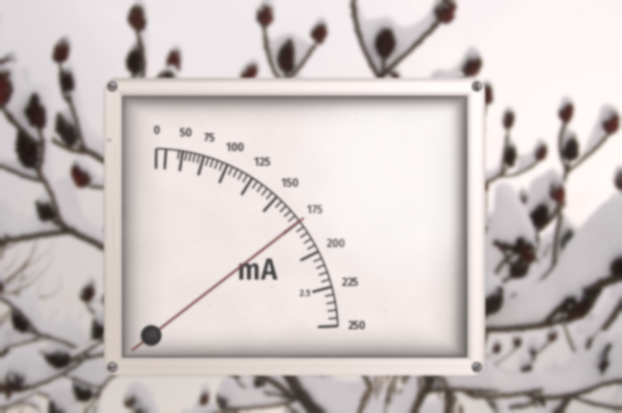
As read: **175** mA
